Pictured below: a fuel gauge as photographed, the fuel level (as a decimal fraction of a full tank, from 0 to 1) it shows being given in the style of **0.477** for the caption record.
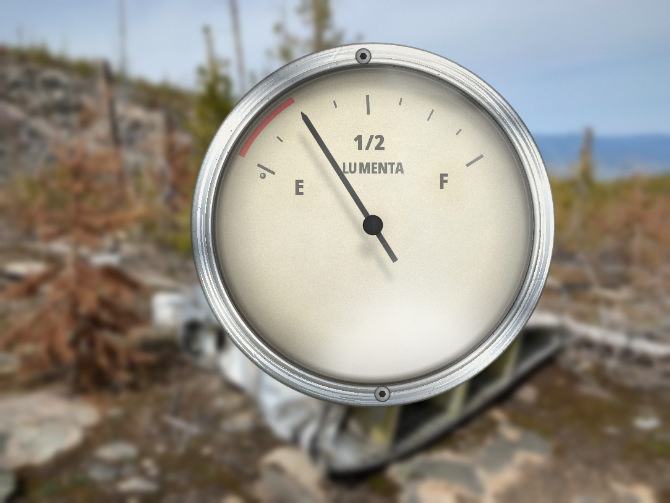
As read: **0.25**
